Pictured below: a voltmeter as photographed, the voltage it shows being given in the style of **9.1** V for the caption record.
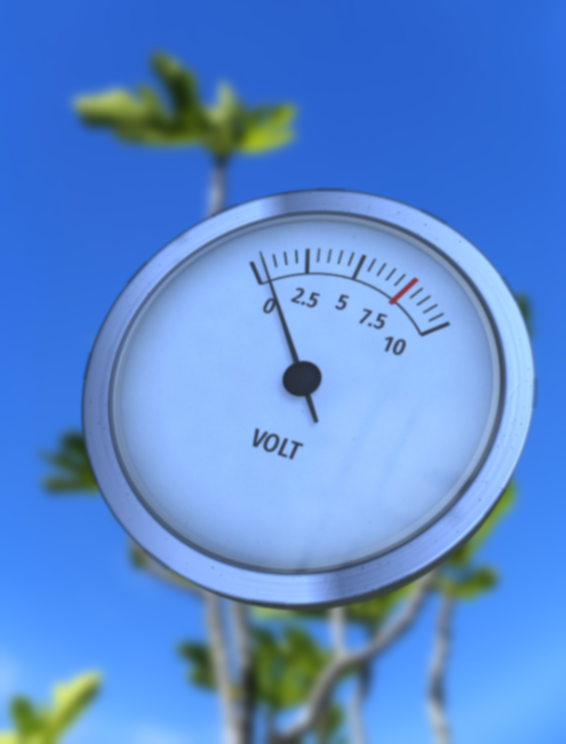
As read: **0.5** V
